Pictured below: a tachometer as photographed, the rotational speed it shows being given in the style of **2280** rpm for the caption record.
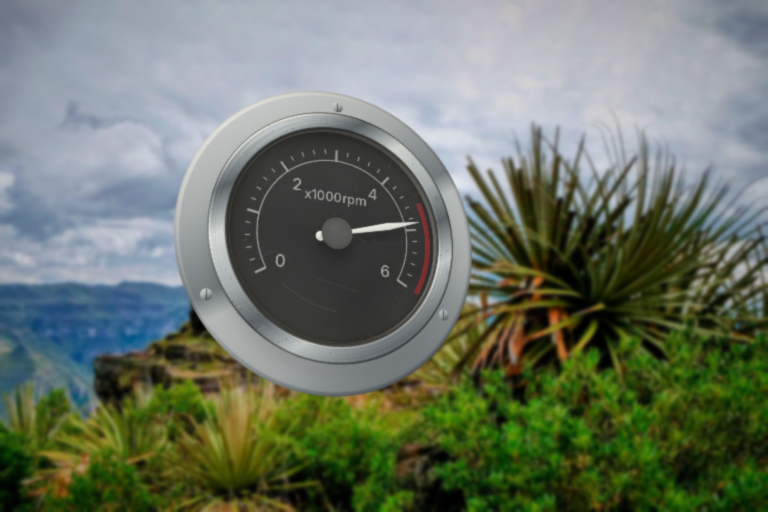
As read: **4900** rpm
